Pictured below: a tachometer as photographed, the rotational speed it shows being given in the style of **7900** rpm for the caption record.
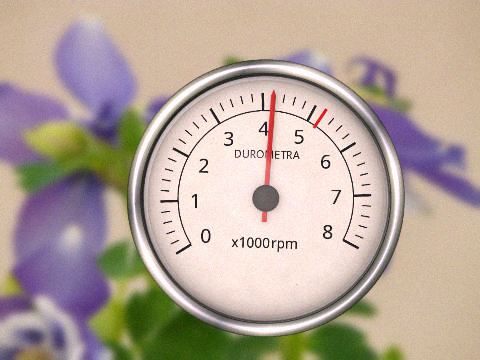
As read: **4200** rpm
